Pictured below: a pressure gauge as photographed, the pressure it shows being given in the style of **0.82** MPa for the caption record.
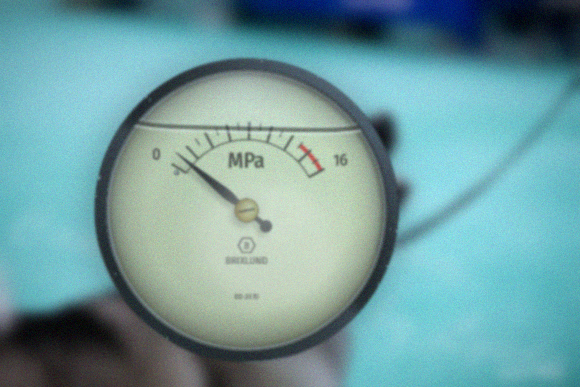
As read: **1** MPa
